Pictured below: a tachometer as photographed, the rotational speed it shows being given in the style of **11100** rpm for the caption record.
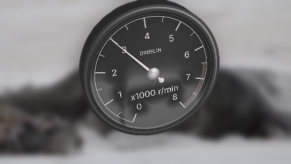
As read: **3000** rpm
